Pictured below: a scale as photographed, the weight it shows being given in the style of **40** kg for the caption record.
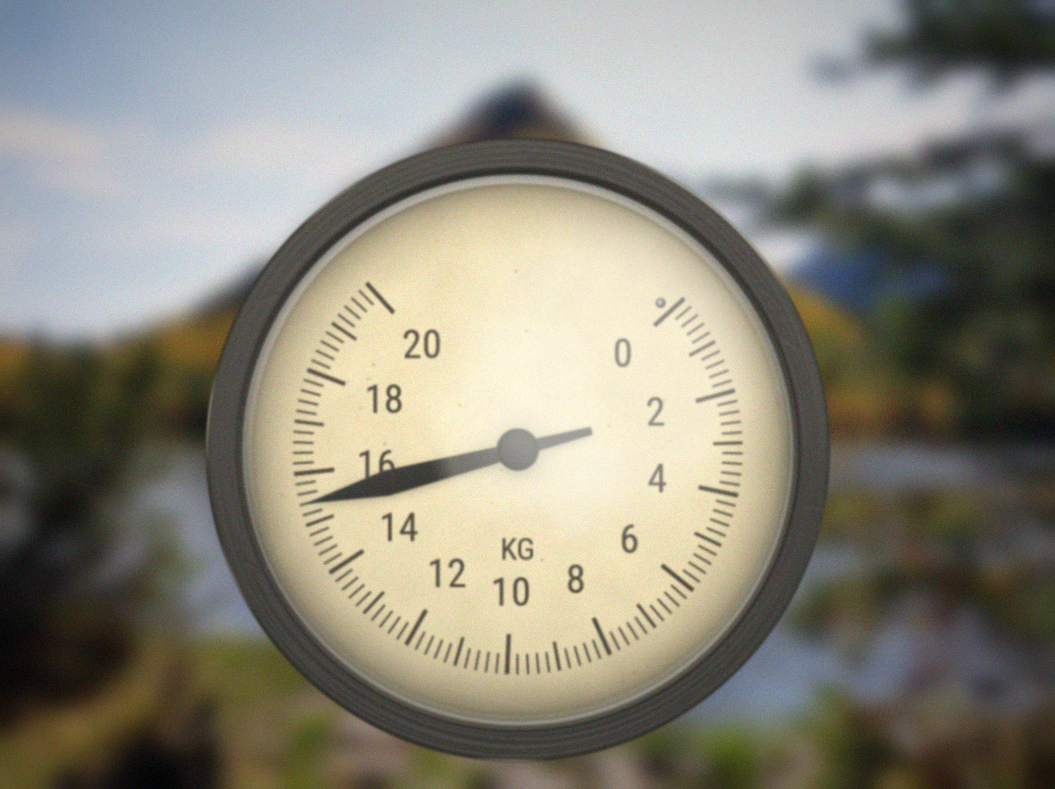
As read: **15.4** kg
